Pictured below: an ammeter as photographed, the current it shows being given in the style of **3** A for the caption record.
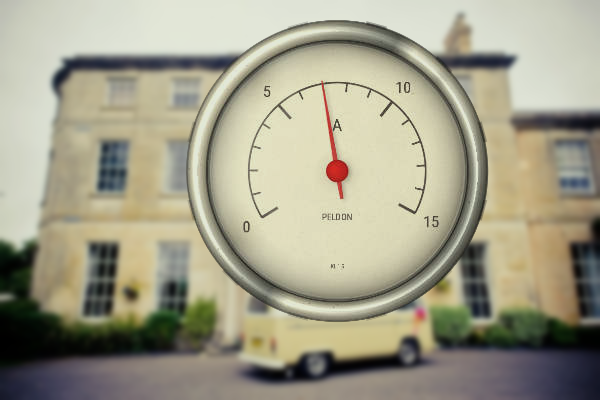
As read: **7** A
